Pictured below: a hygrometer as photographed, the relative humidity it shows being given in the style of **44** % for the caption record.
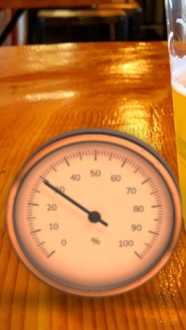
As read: **30** %
